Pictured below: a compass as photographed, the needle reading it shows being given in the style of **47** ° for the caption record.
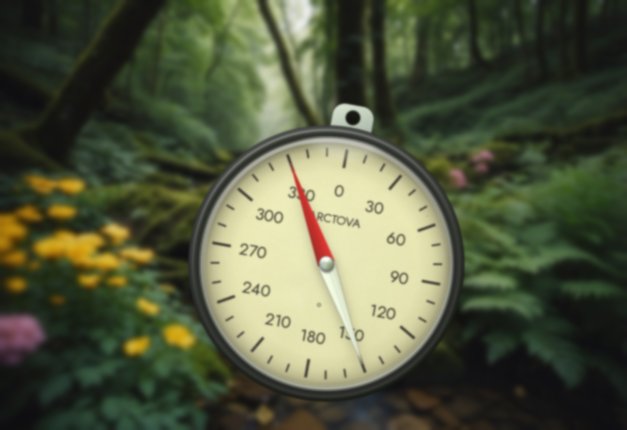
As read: **330** °
